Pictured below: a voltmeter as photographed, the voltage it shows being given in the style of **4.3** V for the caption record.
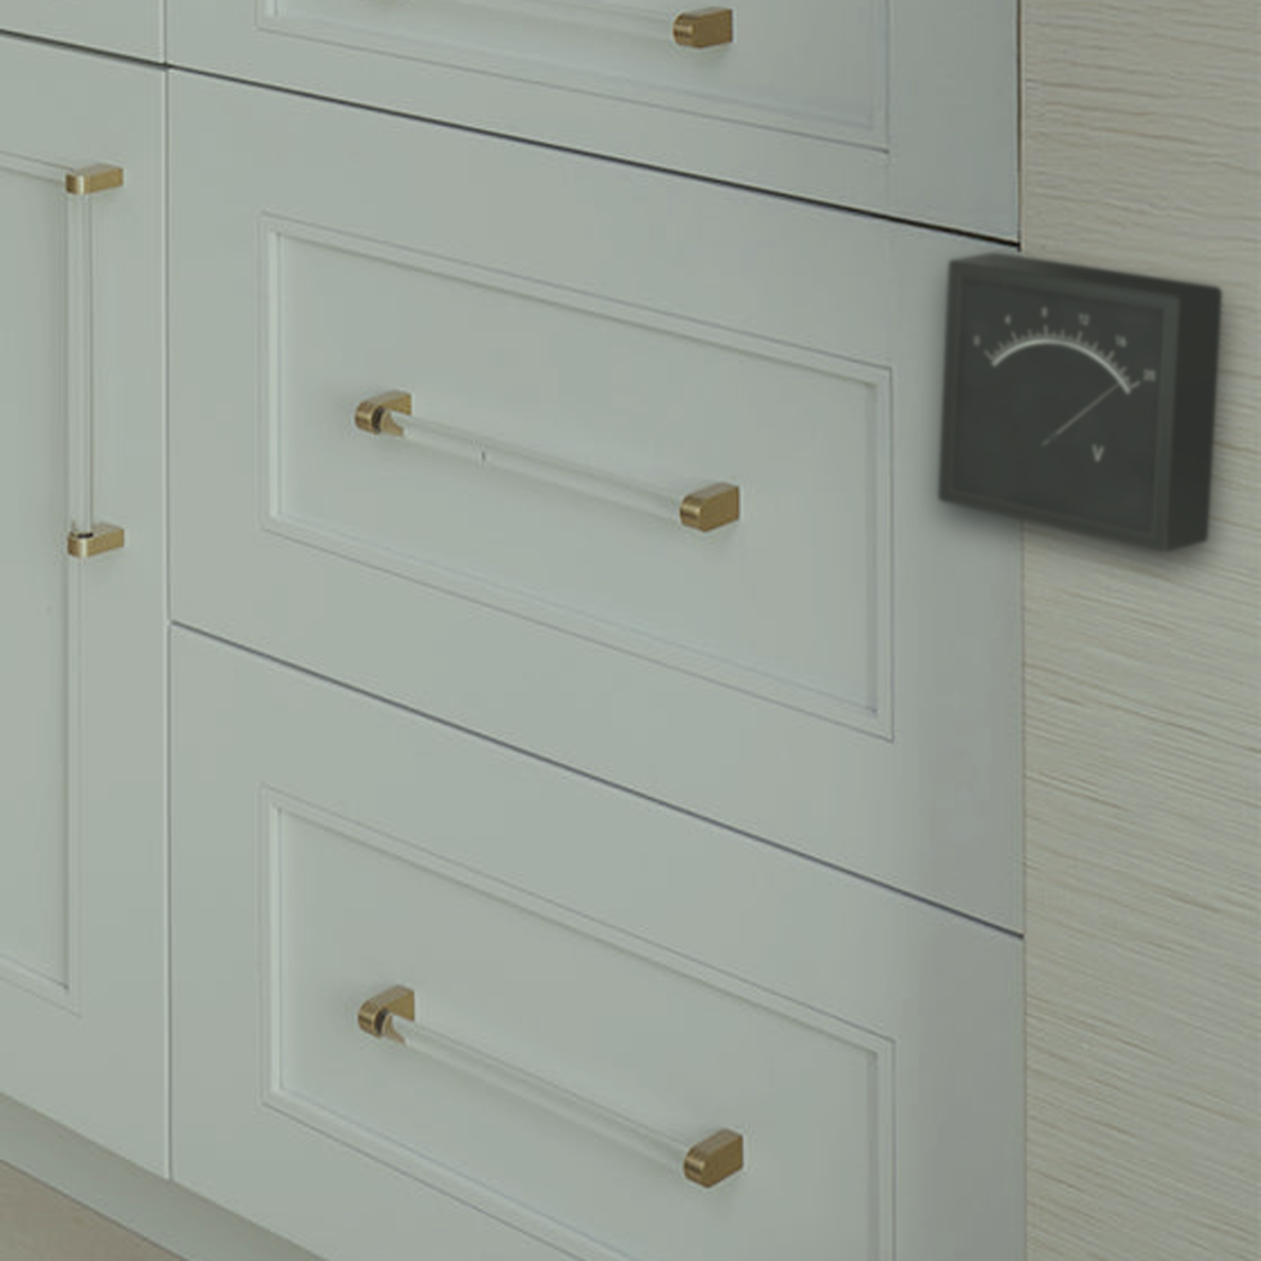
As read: **19** V
